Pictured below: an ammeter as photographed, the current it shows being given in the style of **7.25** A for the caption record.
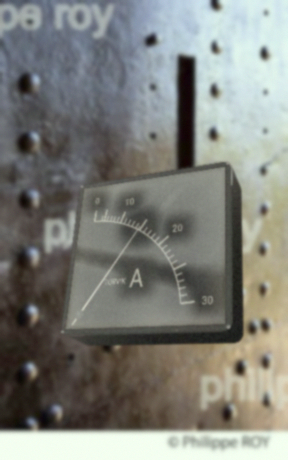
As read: **15** A
